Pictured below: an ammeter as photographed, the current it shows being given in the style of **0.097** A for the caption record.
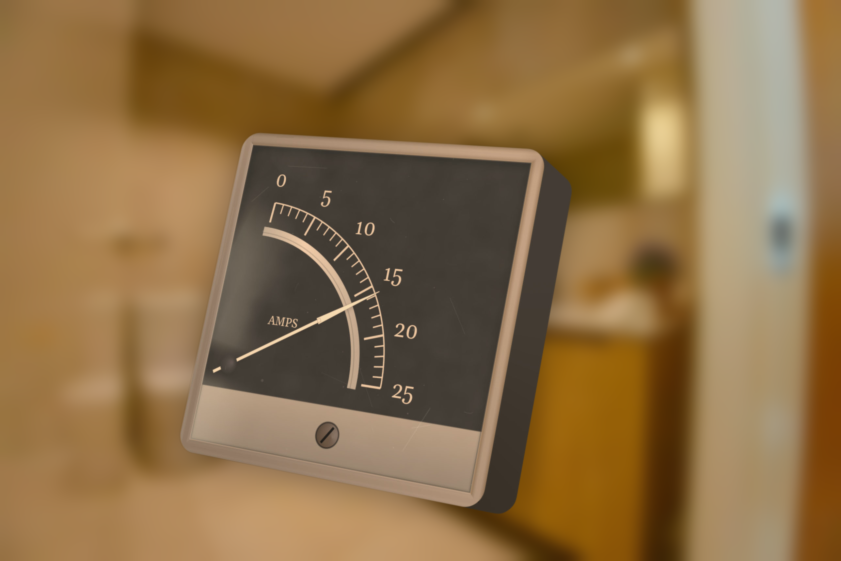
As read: **16** A
